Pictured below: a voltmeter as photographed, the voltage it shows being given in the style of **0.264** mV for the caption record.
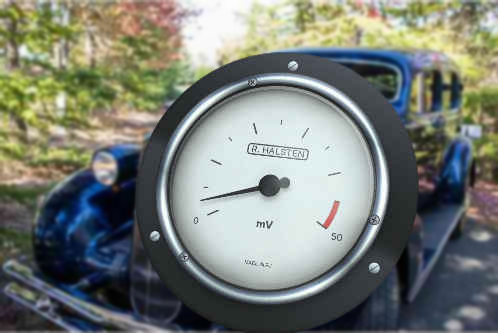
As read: **2.5** mV
